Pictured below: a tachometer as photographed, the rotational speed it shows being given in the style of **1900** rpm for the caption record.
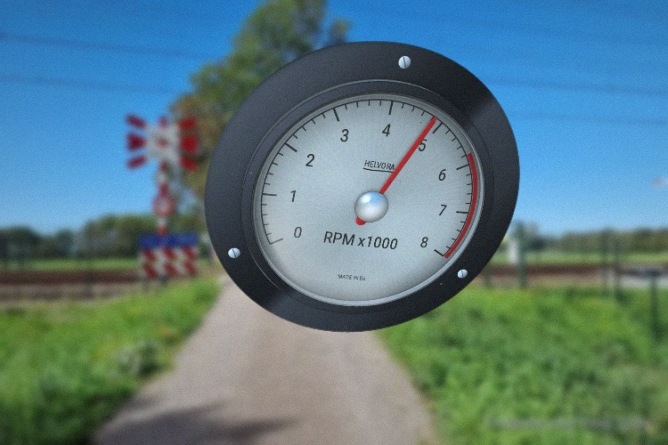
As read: **4800** rpm
